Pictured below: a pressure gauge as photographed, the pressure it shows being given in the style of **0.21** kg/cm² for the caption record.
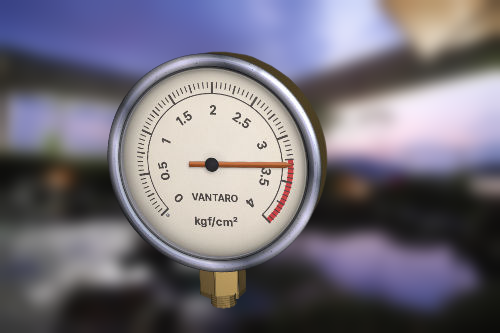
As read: **3.3** kg/cm²
